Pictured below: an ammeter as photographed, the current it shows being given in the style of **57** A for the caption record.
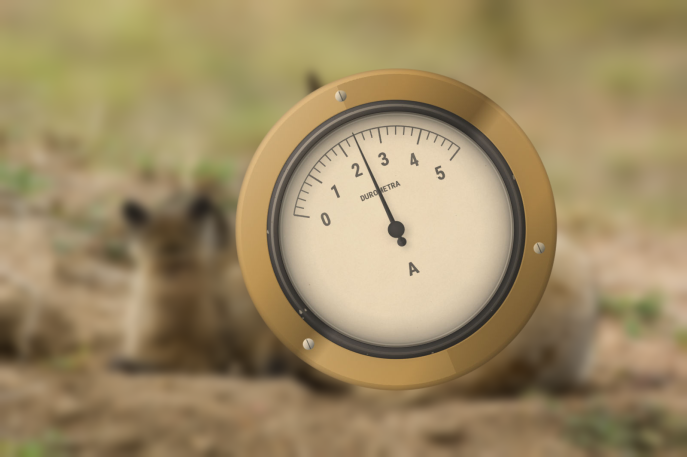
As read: **2.4** A
